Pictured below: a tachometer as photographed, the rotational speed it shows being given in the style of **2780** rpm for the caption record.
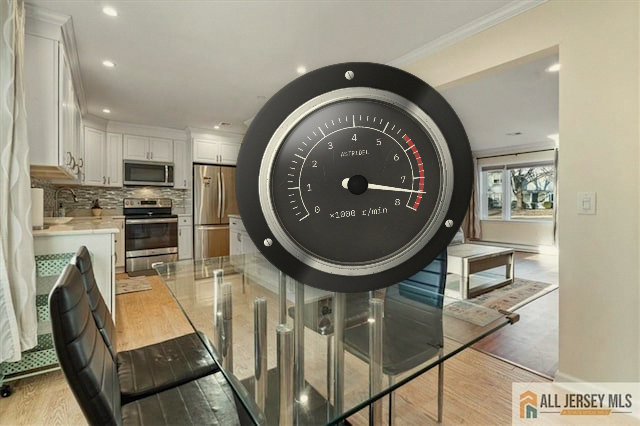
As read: **7400** rpm
